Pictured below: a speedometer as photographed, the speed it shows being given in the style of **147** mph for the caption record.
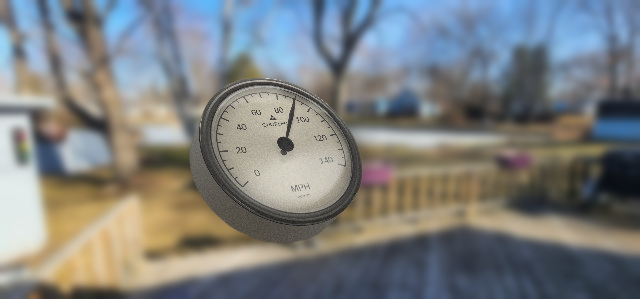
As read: **90** mph
